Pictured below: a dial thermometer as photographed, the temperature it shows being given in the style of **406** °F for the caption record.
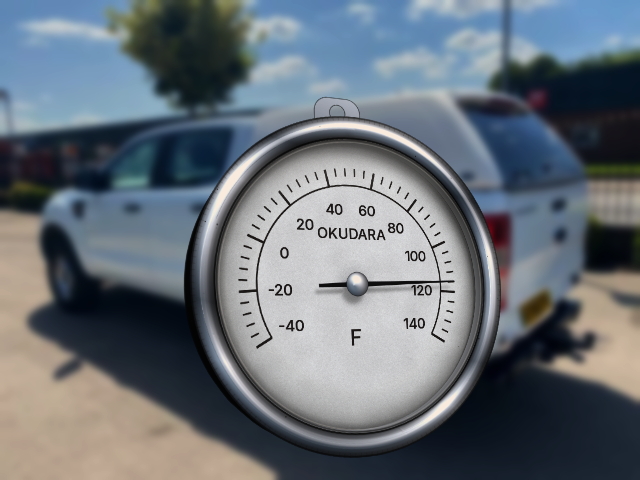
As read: **116** °F
